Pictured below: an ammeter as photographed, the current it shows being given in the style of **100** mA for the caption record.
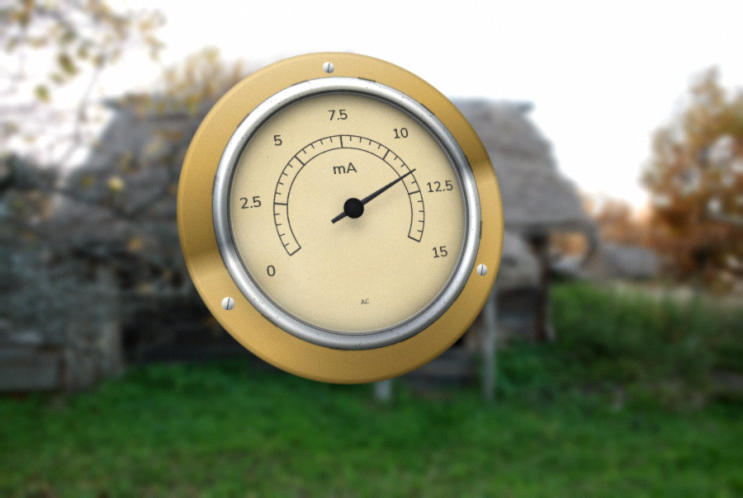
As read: **11.5** mA
